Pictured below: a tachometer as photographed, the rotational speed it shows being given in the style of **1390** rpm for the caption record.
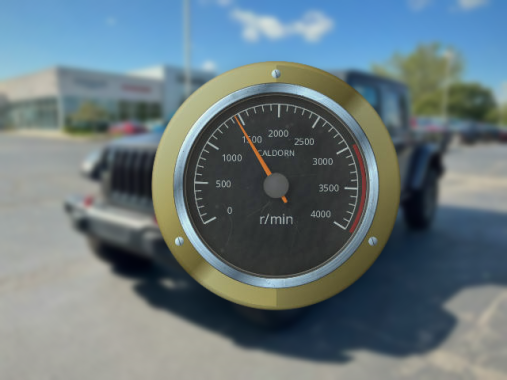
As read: **1450** rpm
